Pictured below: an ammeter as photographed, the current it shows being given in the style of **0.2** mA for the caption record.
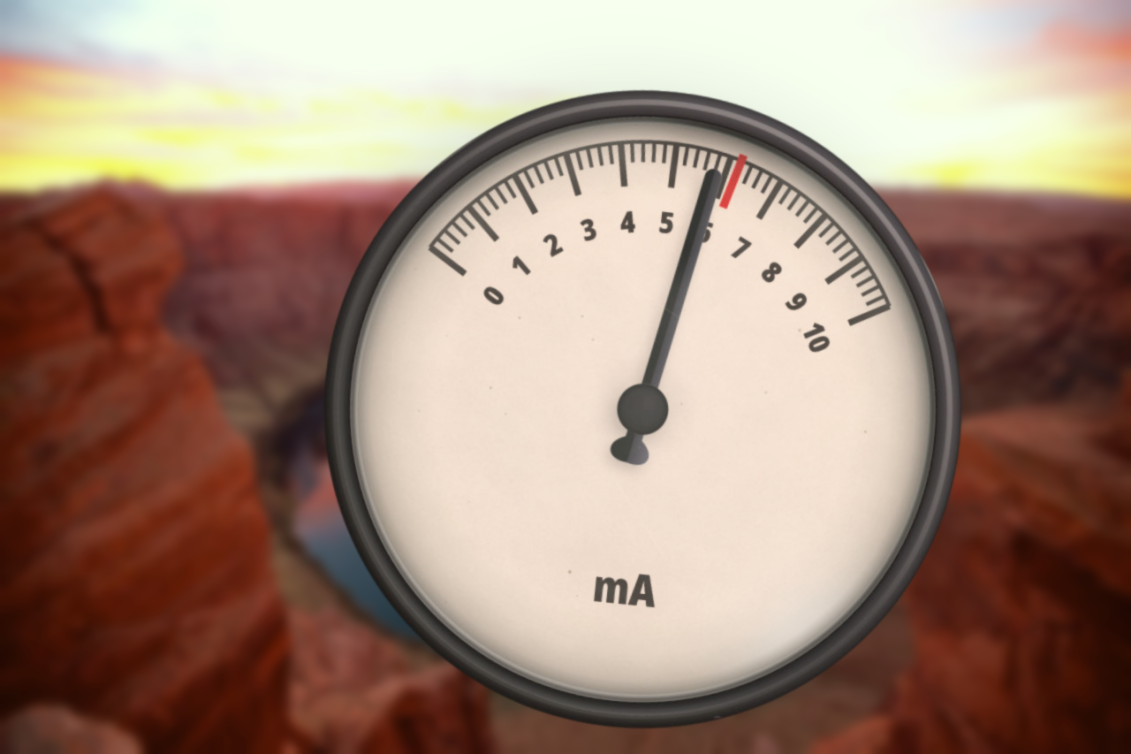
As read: **5.8** mA
